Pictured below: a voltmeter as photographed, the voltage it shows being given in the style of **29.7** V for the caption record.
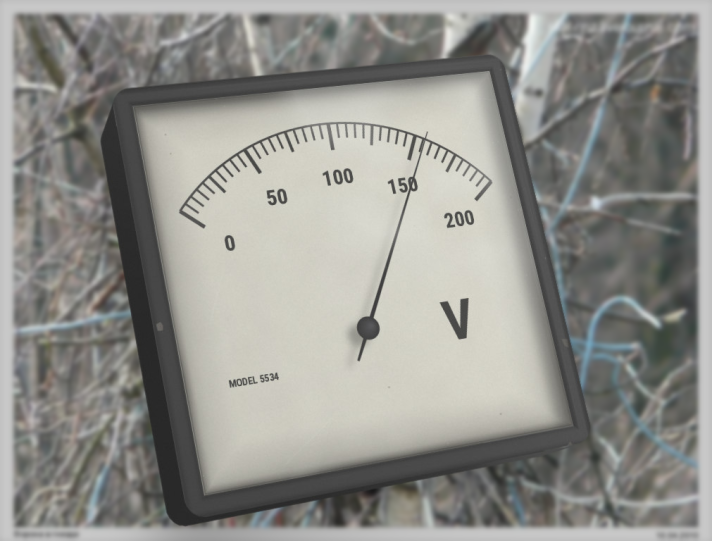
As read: **155** V
